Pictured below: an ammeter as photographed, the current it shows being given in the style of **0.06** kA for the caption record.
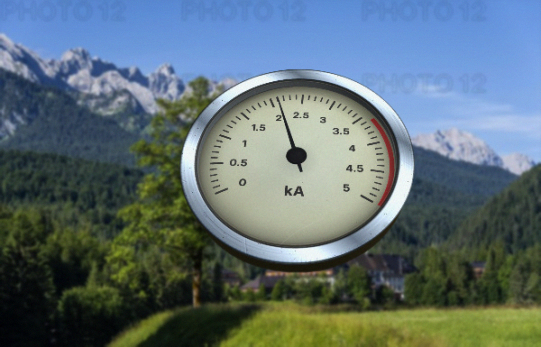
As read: **2.1** kA
